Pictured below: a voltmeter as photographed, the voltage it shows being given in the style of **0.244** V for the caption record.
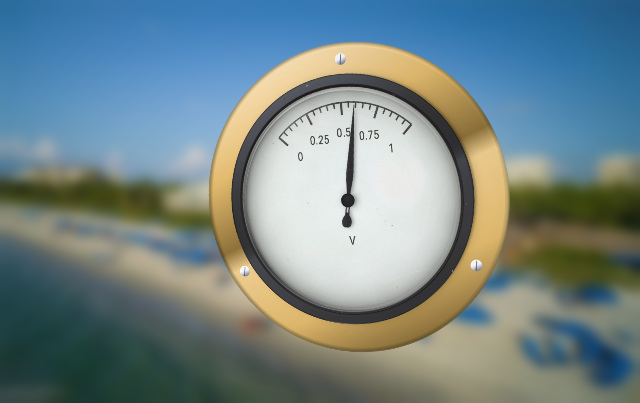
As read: **0.6** V
